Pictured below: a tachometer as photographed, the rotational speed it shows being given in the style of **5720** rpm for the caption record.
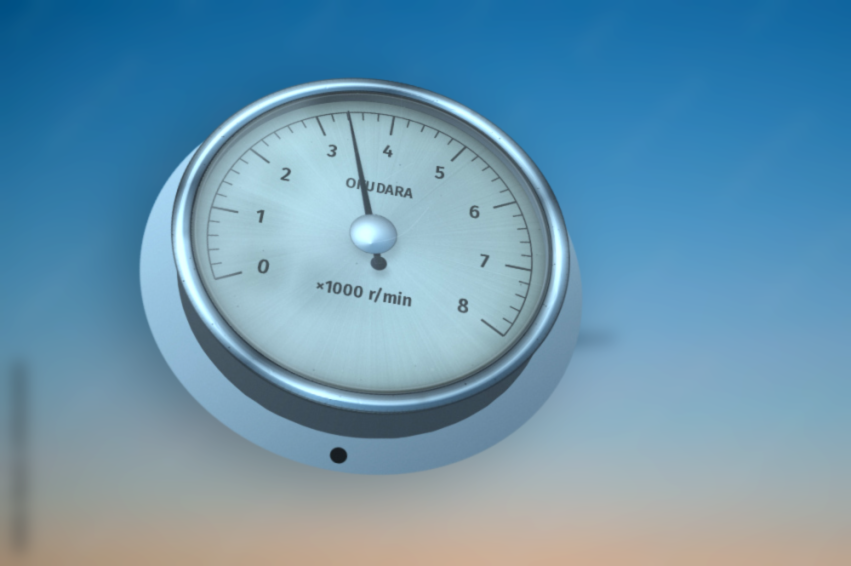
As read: **3400** rpm
